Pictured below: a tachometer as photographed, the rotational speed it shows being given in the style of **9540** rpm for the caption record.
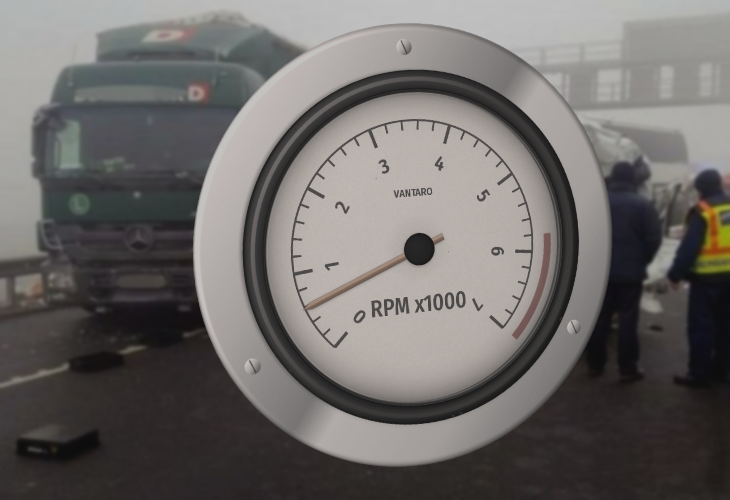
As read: **600** rpm
